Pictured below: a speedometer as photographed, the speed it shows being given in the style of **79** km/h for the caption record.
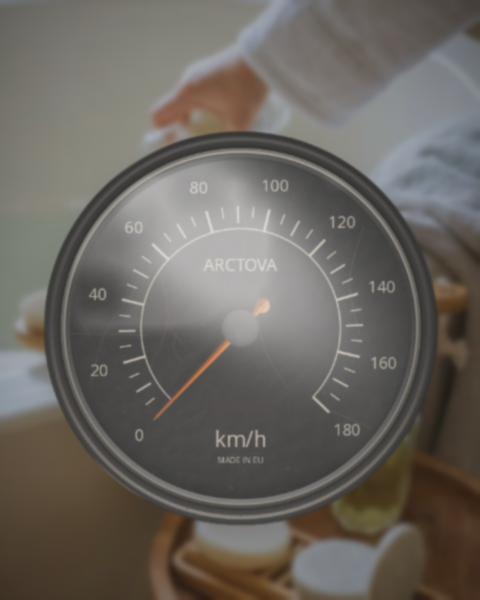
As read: **0** km/h
